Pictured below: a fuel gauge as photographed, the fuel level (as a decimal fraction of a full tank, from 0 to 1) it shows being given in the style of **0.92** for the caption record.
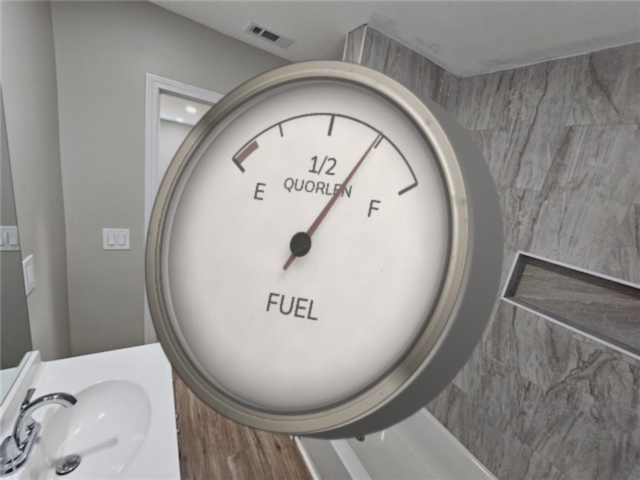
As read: **0.75**
